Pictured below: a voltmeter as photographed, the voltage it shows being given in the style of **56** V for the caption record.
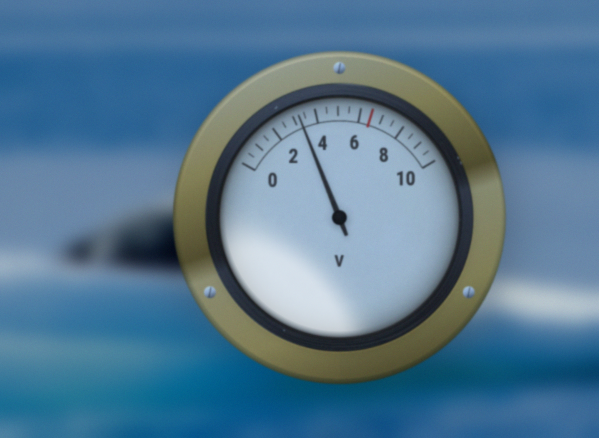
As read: **3.25** V
